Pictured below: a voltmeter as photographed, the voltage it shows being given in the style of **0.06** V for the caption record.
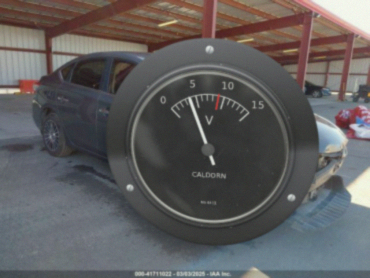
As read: **4** V
